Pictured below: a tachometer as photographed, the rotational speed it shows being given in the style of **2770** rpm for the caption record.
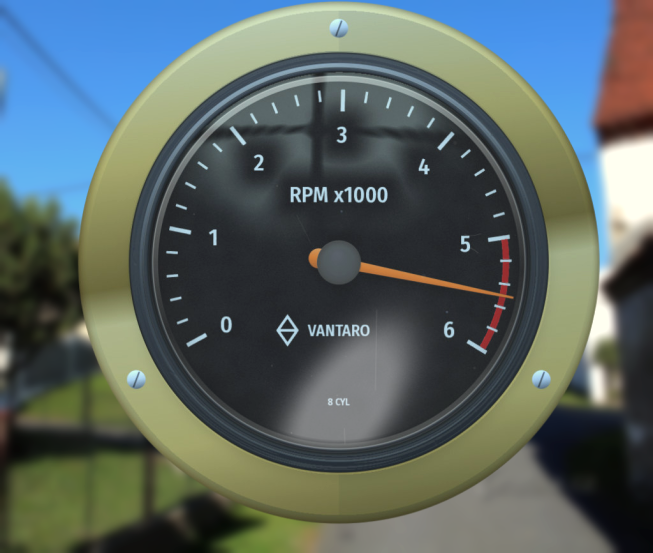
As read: **5500** rpm
